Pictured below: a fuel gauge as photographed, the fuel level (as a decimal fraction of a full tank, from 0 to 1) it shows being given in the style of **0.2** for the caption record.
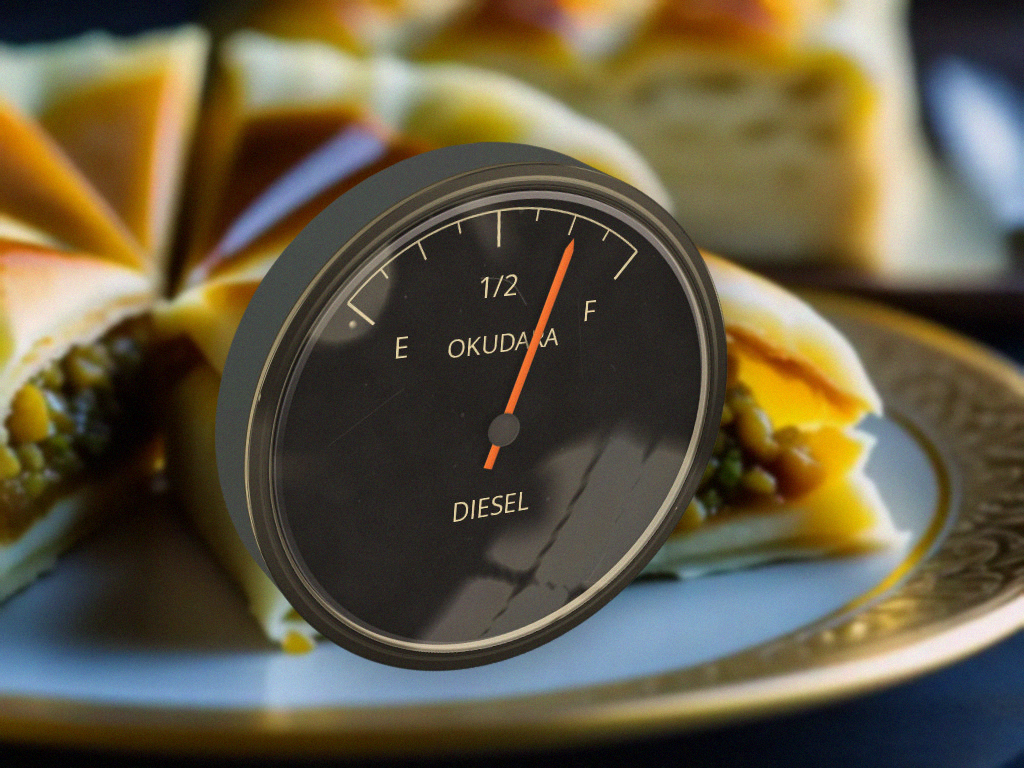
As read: **0.75**
